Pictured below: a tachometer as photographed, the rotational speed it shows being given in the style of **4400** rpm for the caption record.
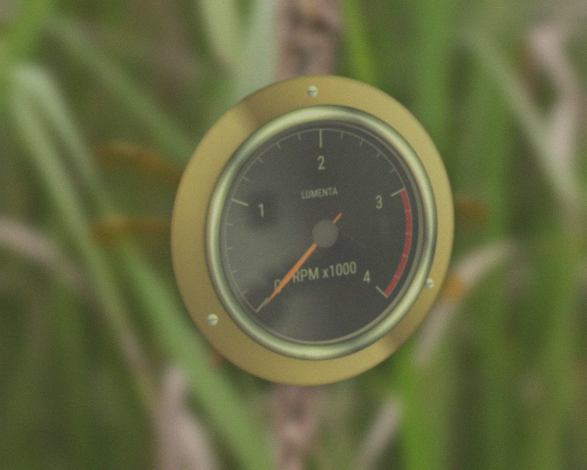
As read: **0** rpm
